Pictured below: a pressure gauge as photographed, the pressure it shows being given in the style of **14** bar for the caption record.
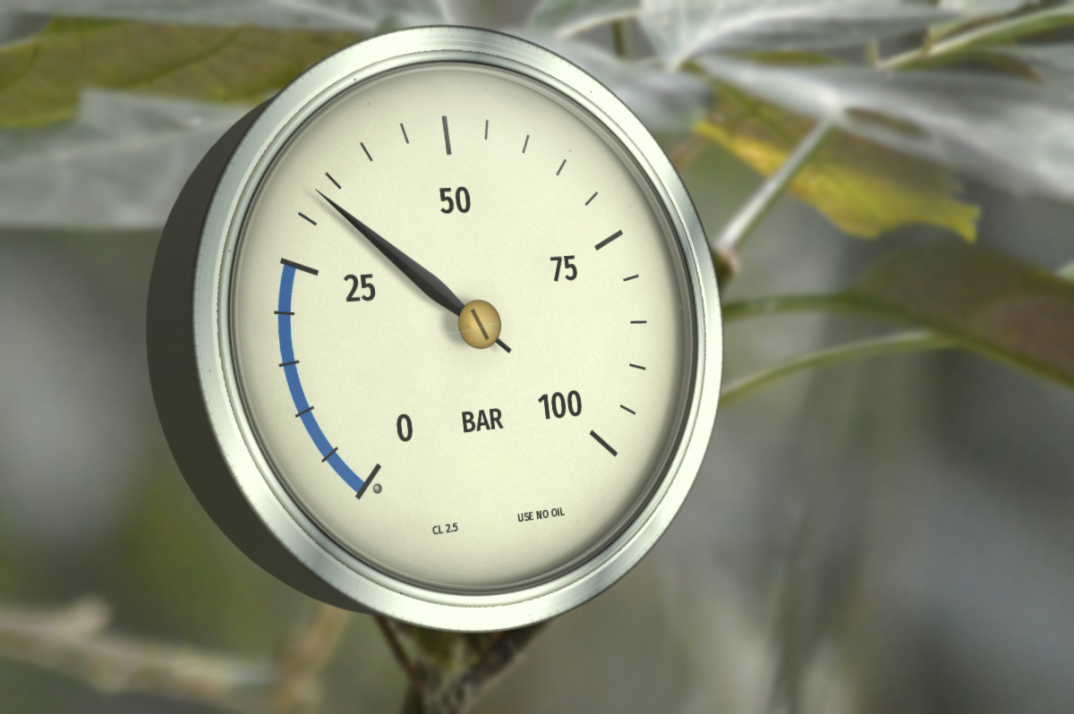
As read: **32.5** bar
